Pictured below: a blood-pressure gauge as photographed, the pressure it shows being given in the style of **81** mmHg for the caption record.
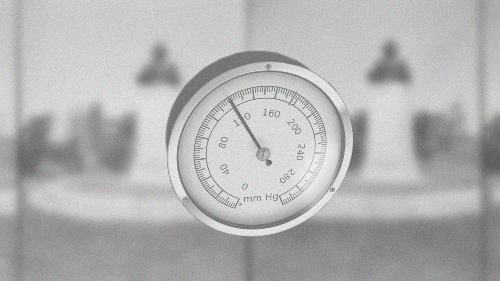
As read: **120** mmHg
